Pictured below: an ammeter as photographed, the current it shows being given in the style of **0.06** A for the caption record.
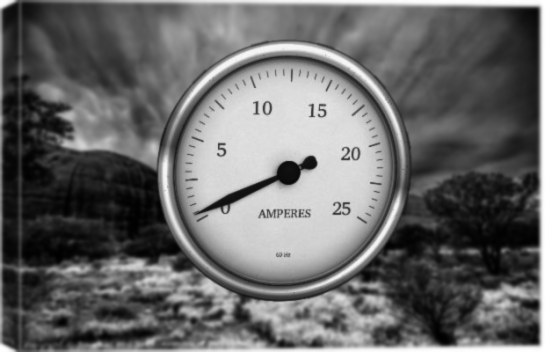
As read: **0.5** A
